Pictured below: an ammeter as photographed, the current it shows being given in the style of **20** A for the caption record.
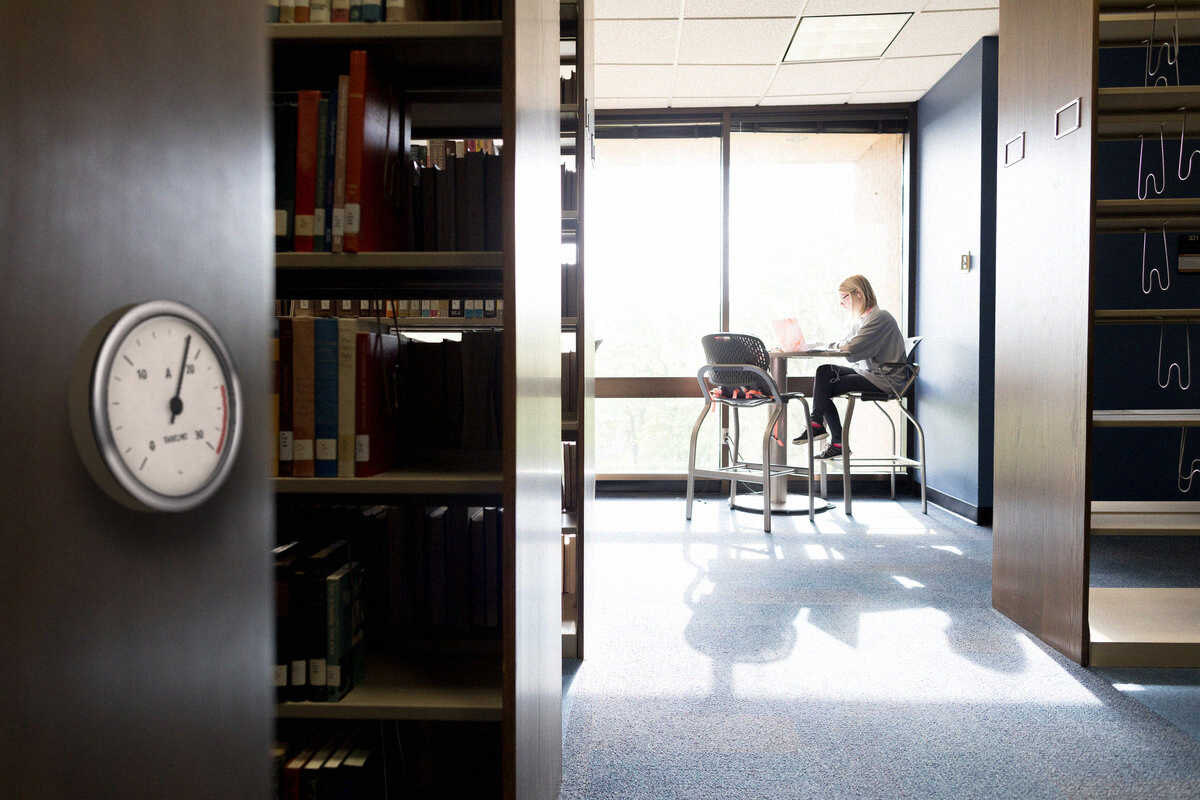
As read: **18** A
